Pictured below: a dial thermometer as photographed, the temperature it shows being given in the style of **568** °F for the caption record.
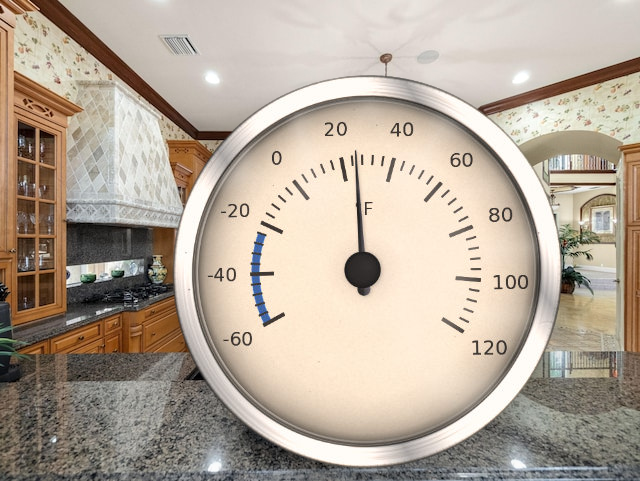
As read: **26** °F
